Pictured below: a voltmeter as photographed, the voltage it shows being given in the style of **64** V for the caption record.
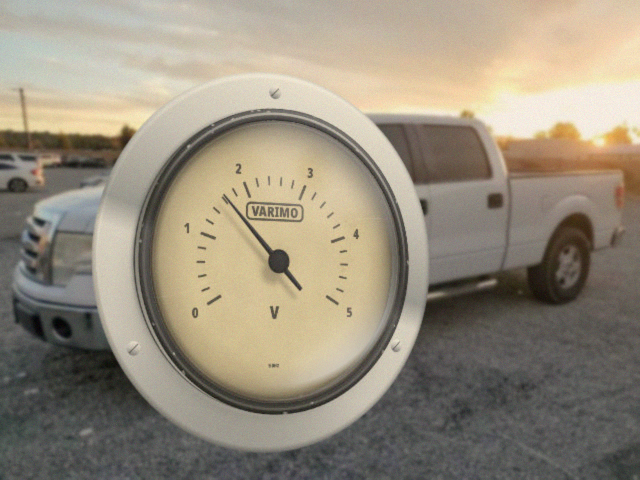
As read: **1.6** V
